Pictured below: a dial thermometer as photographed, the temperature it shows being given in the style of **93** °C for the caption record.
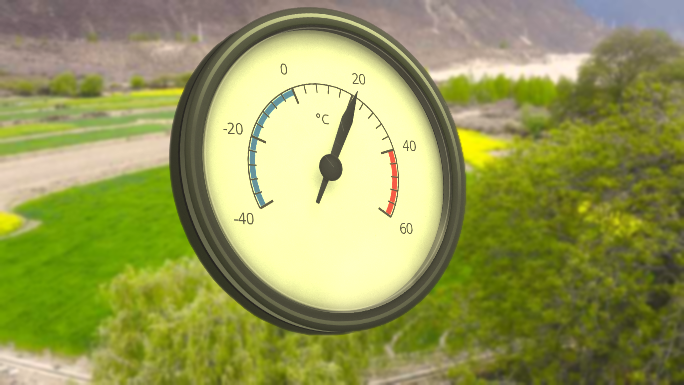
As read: **20** °C
